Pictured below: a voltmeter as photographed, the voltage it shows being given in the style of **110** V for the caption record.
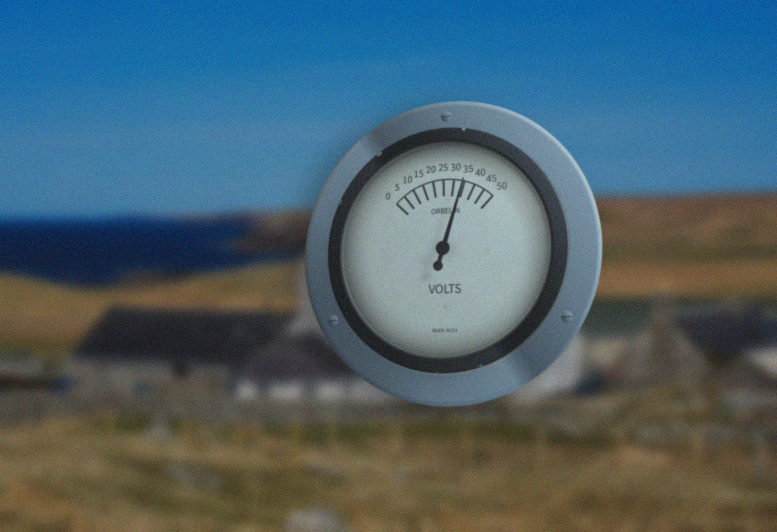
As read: **35** V
